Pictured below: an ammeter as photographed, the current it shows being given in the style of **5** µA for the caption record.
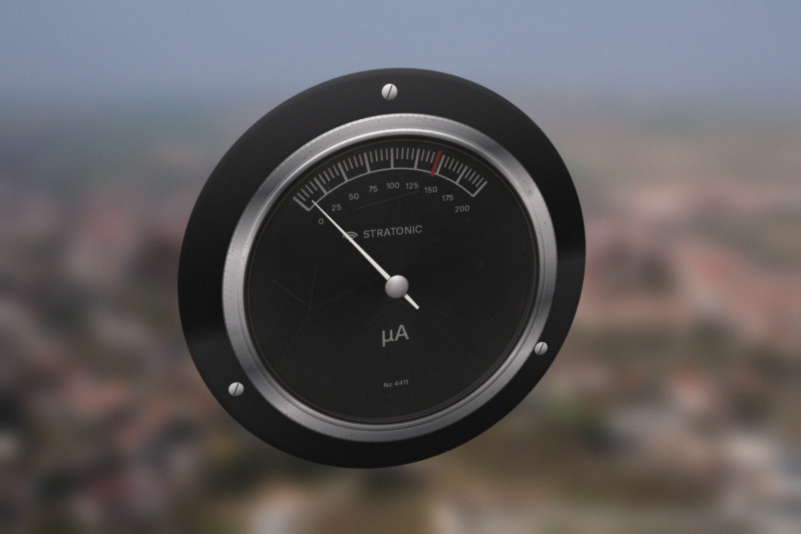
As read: **10** µA
